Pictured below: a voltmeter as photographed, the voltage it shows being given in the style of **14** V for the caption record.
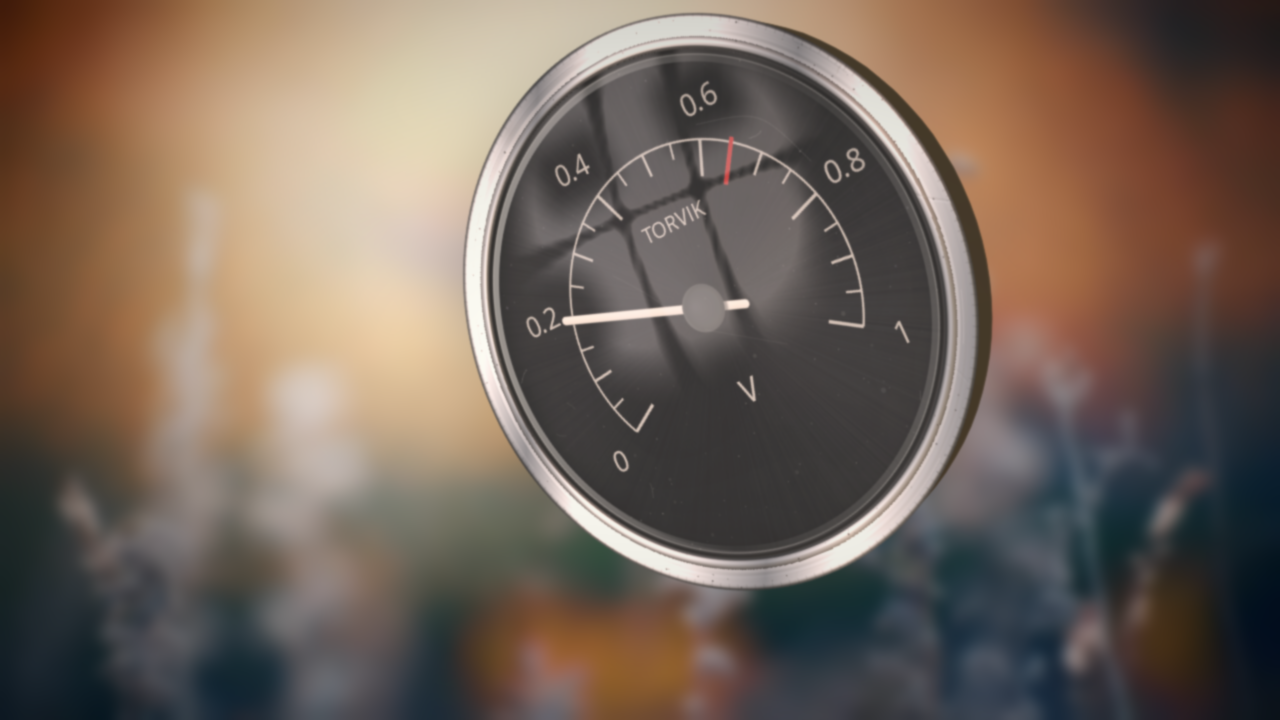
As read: **0.2** V
